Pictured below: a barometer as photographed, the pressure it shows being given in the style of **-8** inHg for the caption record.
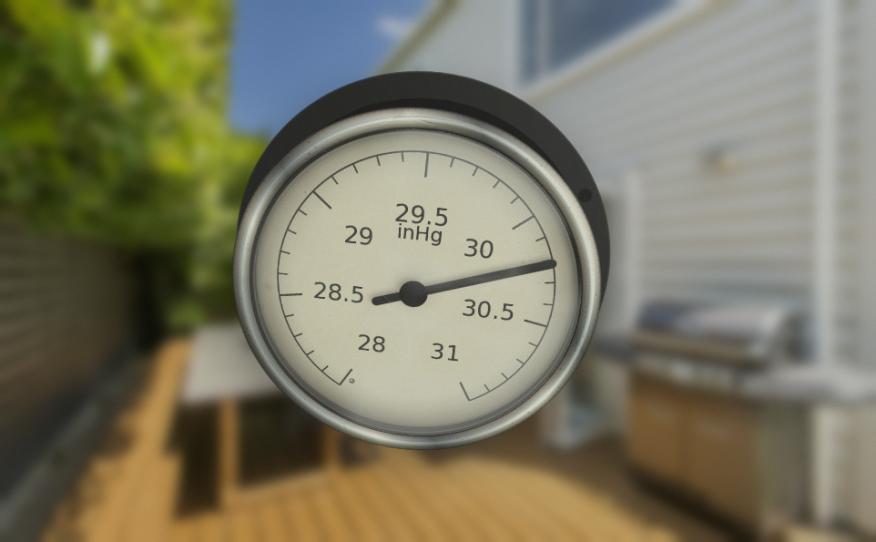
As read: **30.2** inHg
